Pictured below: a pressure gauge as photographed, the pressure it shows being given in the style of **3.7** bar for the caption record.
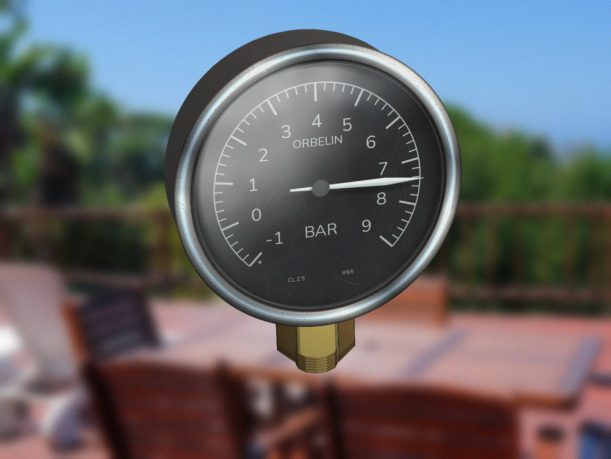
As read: **7.4** bar
